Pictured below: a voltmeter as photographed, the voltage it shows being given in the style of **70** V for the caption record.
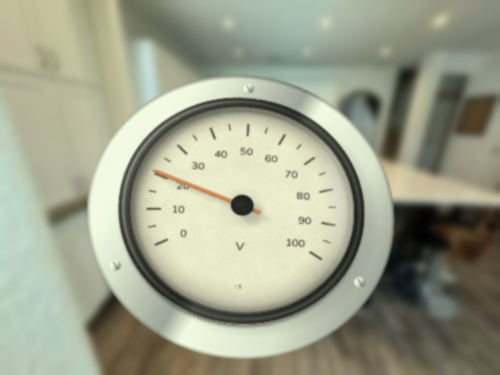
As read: **20** V
